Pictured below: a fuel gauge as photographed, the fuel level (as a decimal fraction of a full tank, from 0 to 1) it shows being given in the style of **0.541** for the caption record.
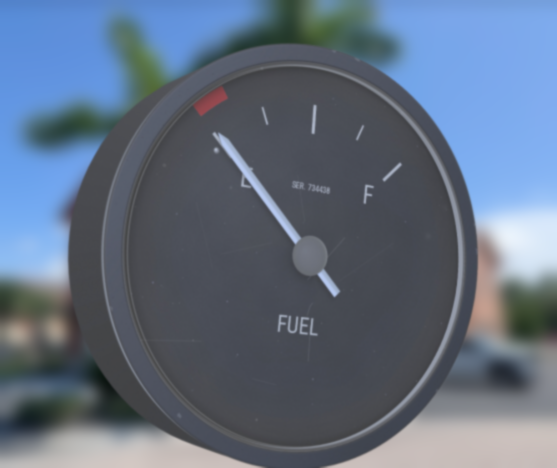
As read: **0**
